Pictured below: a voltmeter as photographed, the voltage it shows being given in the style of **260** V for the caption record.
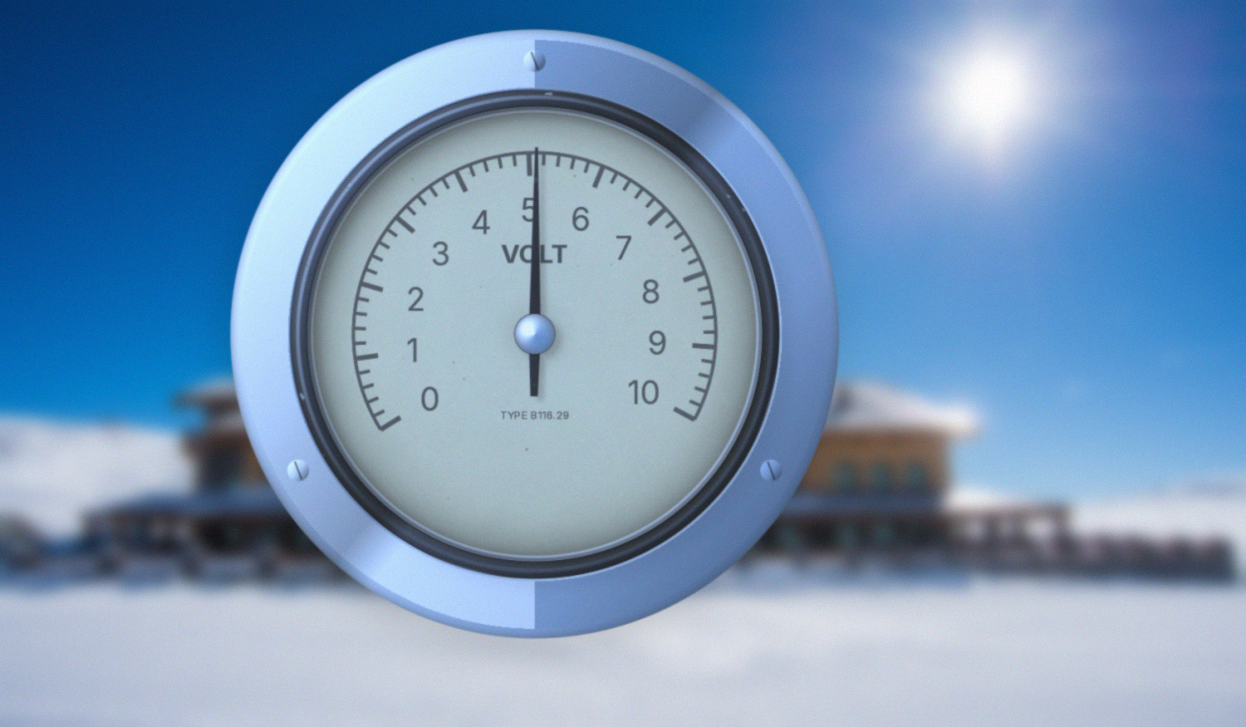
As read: **5.1** V
